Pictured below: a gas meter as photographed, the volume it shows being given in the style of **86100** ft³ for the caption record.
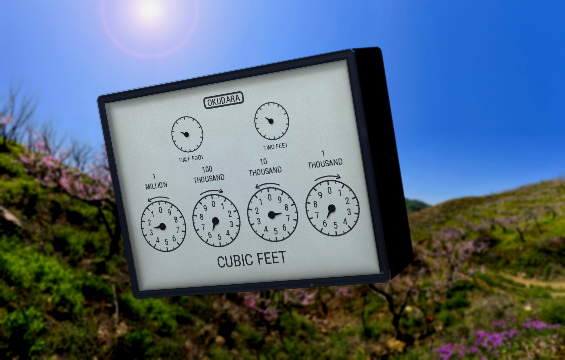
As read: **257600** ft³
